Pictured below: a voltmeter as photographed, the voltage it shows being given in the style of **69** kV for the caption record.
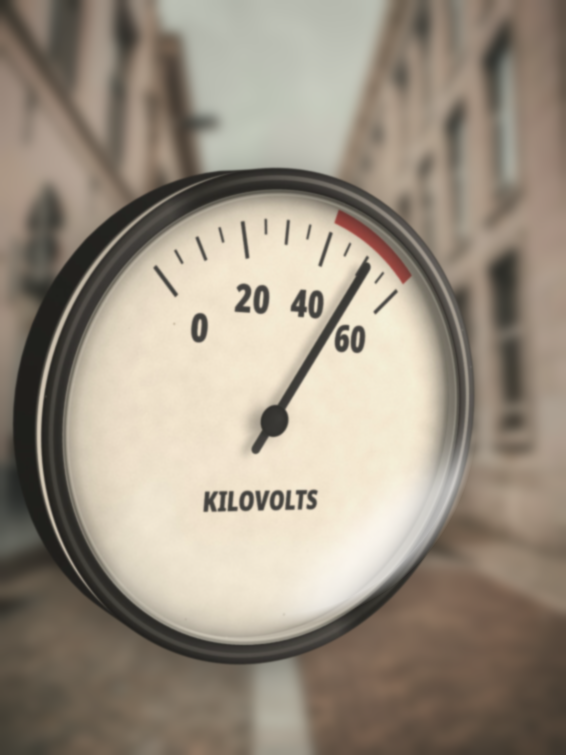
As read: **50** kV
